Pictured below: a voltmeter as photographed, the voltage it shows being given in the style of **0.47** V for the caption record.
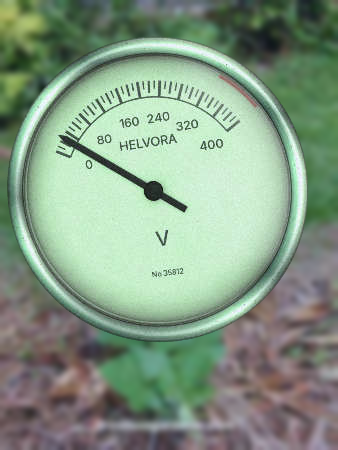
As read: **30** V
